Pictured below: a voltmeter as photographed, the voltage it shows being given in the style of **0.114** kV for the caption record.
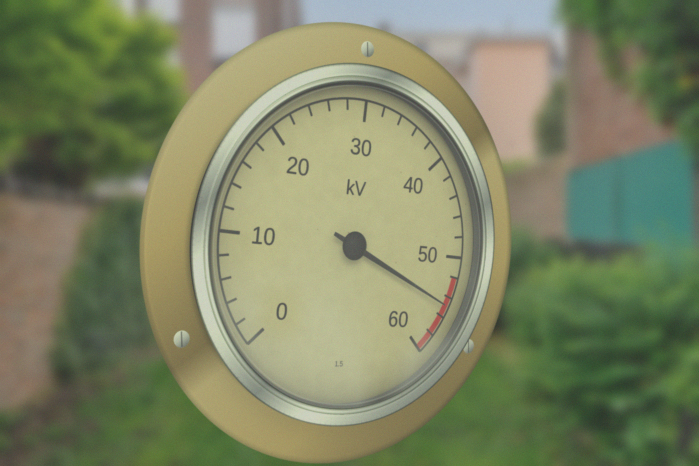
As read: **55** kV
